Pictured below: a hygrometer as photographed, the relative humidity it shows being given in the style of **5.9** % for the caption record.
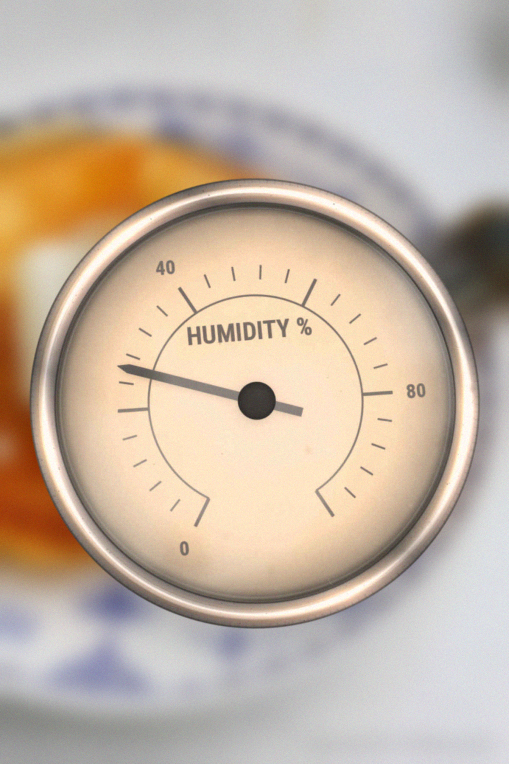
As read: **26** %
